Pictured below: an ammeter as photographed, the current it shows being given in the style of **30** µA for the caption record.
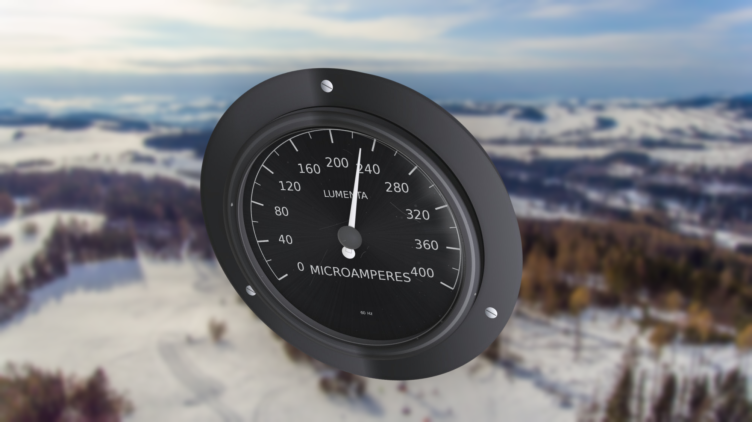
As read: **230** µA
